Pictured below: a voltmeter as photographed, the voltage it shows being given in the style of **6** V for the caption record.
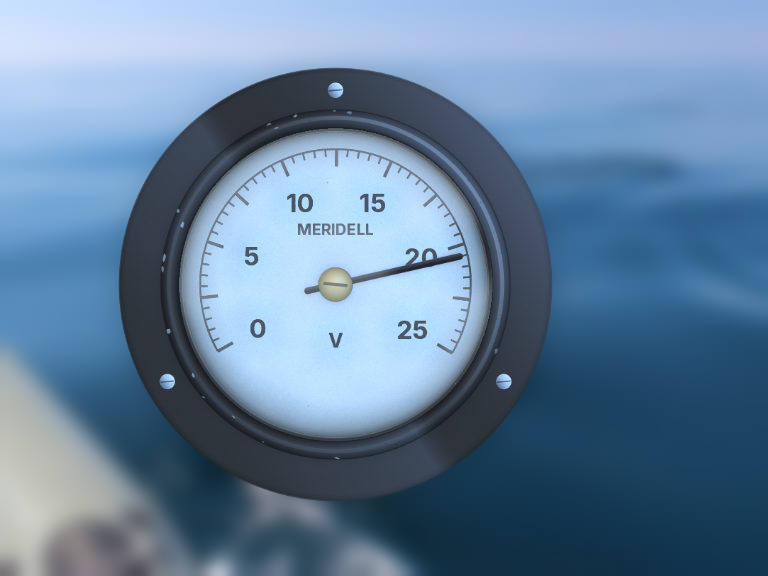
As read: **20.5** V
